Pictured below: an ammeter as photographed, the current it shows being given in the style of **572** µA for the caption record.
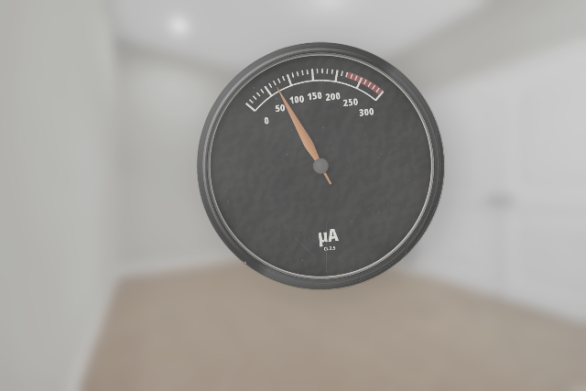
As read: **70** µA
